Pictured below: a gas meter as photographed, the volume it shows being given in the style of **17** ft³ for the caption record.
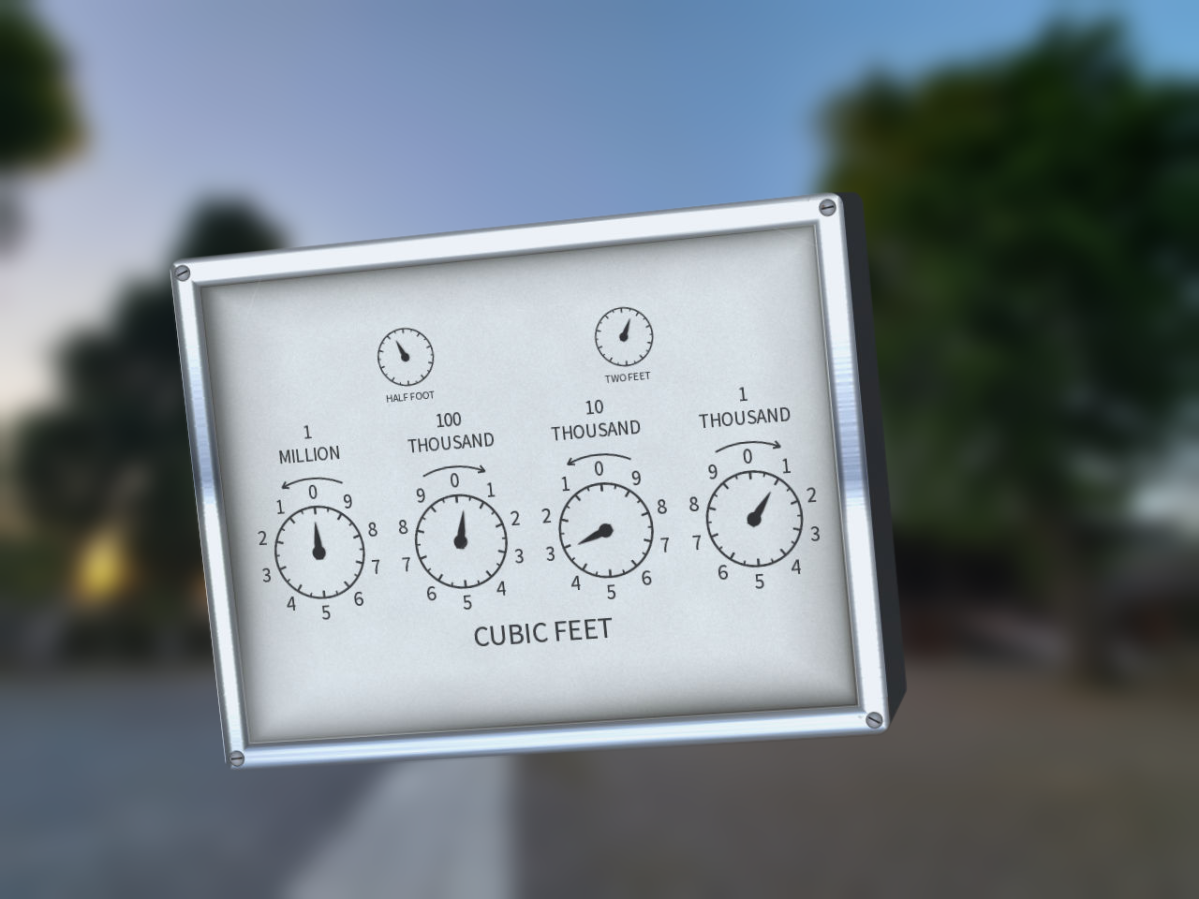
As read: **3100** ft³
